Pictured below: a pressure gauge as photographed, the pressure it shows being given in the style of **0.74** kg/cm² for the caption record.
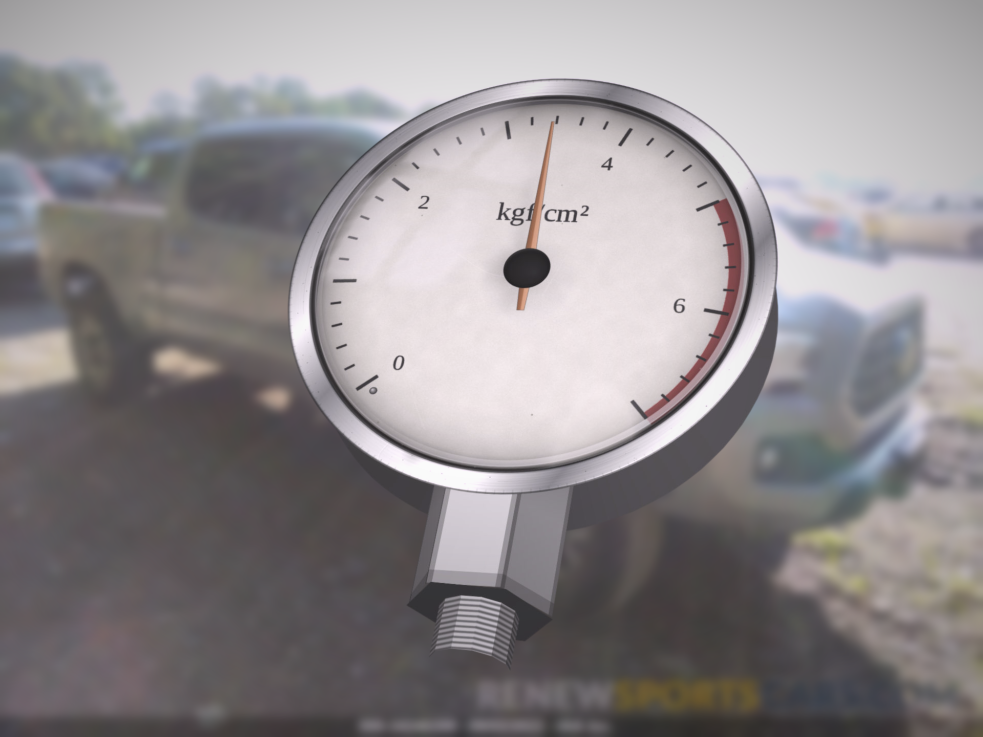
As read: **3.4** kg/cm²
